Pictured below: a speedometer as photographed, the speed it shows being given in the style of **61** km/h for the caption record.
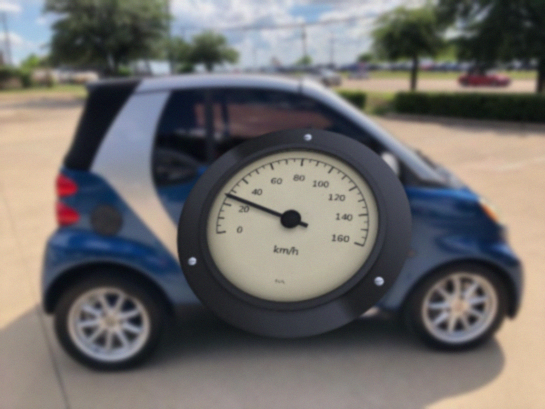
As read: **25** km/h
